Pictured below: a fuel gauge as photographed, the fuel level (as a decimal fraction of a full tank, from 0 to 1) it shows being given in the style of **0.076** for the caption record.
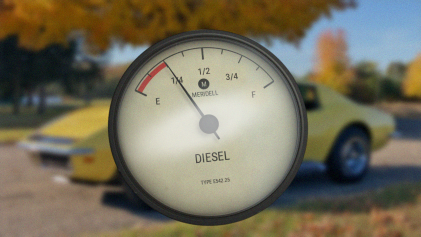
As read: **0.25**
